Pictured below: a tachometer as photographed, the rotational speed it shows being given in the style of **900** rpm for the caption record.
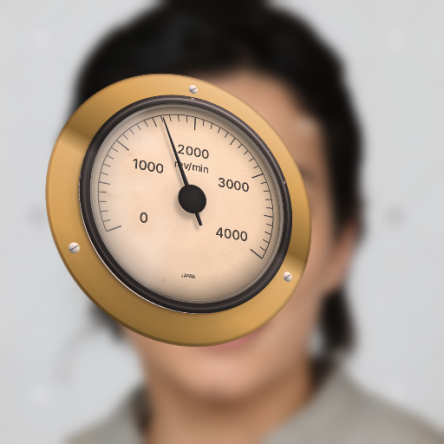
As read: **1600** rpm
